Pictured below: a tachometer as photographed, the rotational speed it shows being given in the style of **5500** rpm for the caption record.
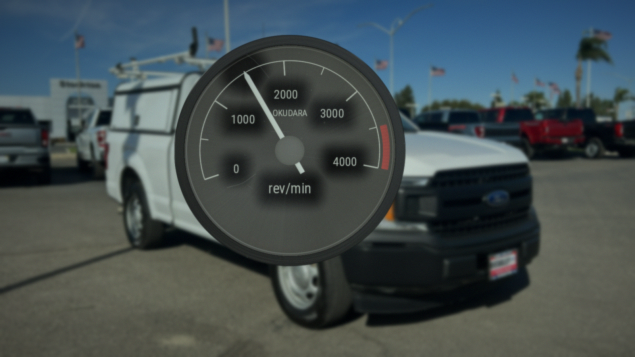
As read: **1500** rpm
